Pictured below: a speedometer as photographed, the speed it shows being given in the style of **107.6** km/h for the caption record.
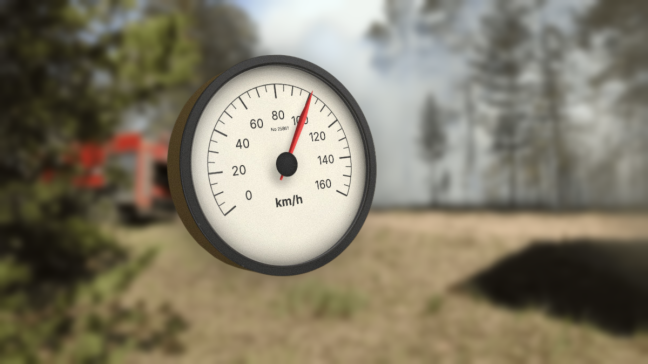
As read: **100** km/h
